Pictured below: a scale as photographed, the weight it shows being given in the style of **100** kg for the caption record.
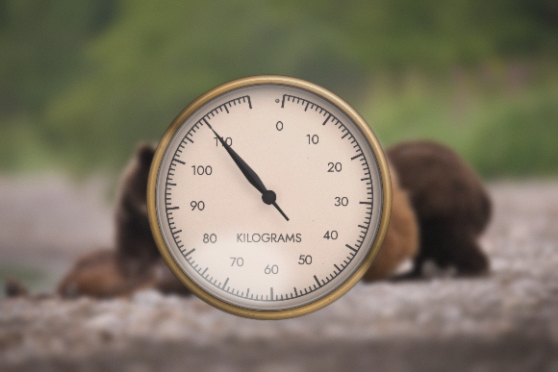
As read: **110** kg
